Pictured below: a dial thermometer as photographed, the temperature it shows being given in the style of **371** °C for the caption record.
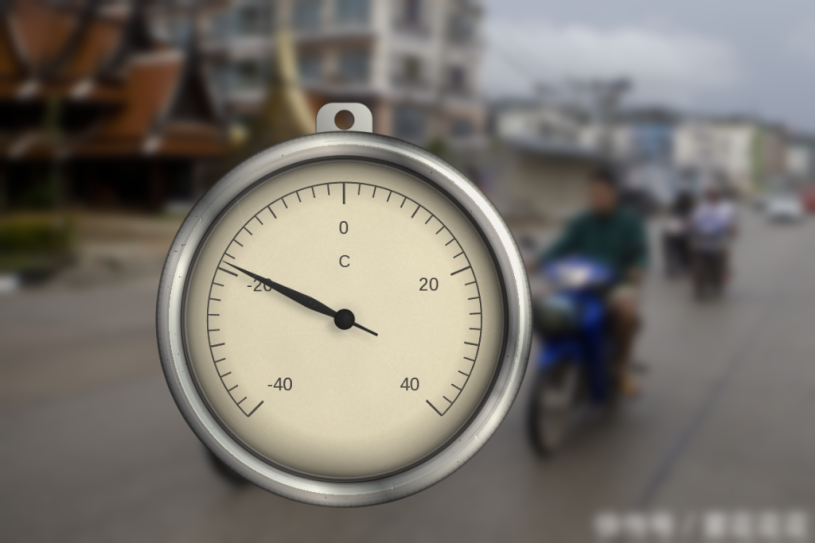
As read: **-19** °C
